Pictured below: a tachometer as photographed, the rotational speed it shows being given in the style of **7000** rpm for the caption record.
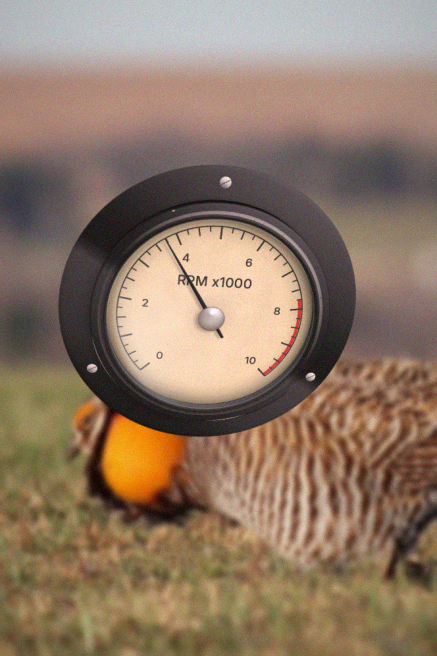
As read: **3750** rpm
